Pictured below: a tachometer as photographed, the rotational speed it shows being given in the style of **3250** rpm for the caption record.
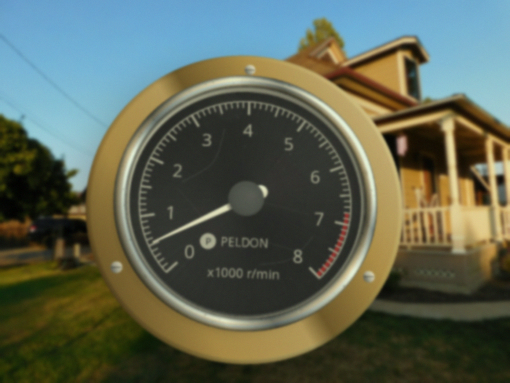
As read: **500** rpm
